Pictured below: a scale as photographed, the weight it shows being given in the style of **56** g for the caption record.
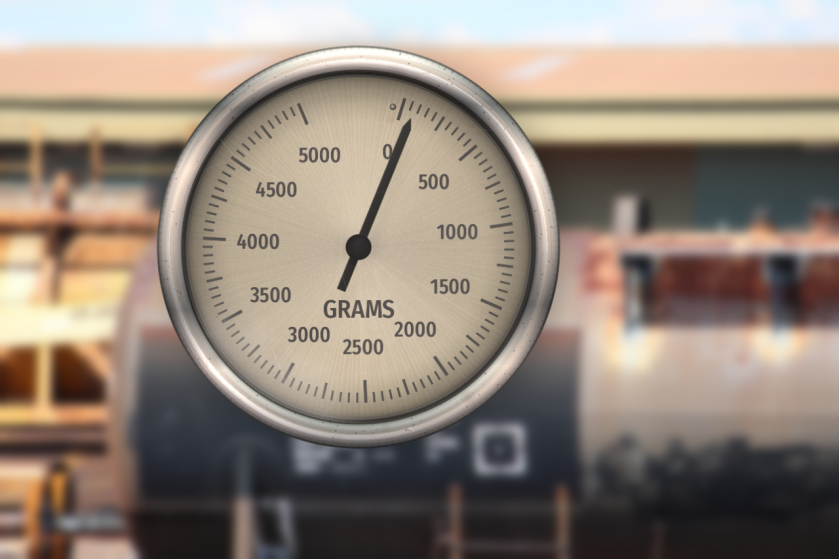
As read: **75** g
